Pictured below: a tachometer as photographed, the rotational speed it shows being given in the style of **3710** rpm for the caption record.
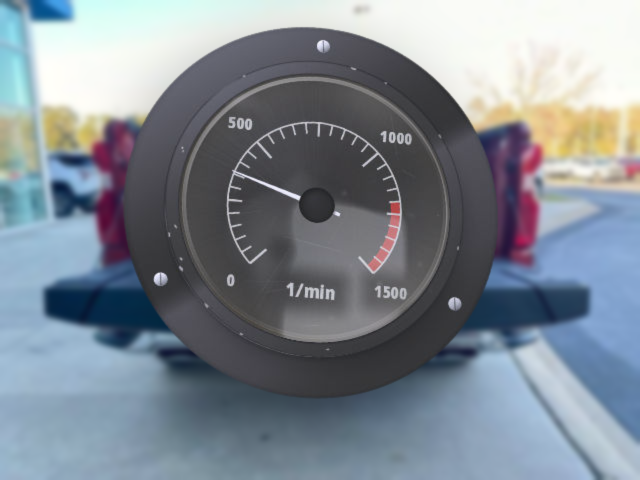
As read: **350** rpm
